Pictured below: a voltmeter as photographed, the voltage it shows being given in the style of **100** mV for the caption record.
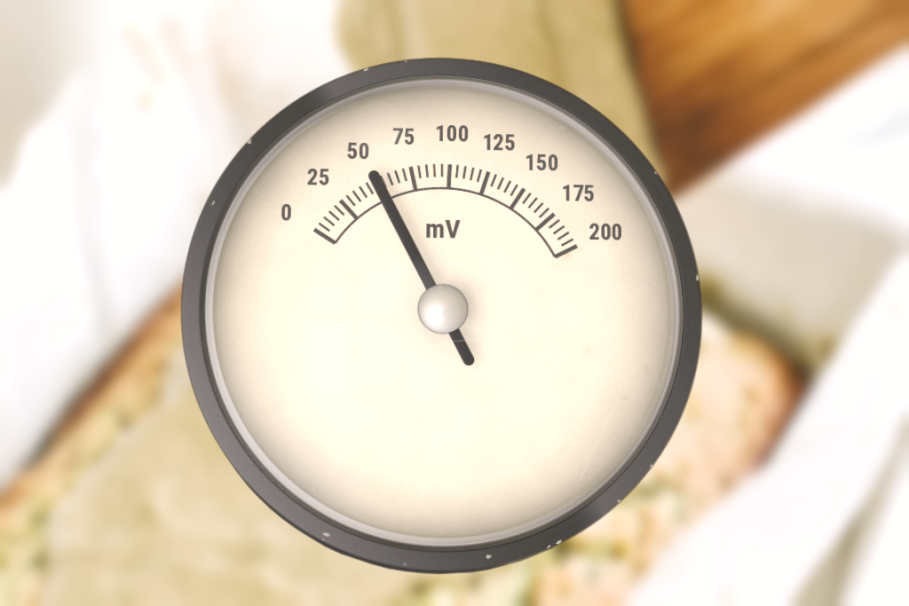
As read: **50** mV
